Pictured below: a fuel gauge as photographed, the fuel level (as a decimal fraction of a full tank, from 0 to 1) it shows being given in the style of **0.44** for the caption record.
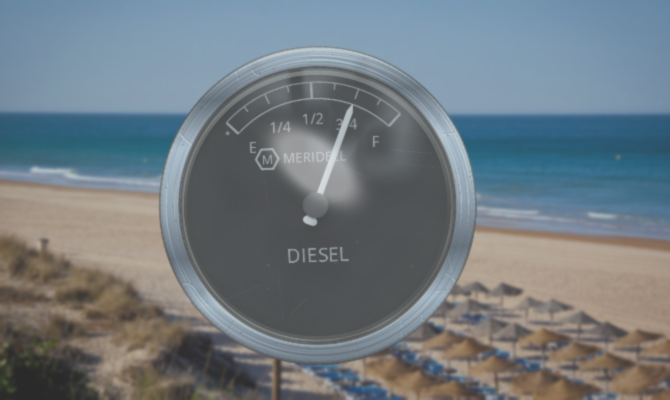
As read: **0.75**
